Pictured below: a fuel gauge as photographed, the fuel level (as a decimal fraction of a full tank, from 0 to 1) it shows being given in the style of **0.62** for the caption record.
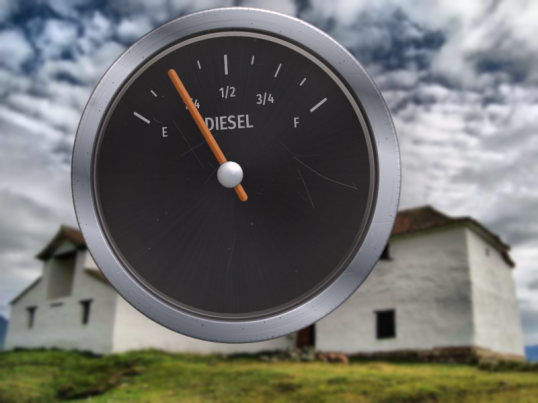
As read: **0.25**
